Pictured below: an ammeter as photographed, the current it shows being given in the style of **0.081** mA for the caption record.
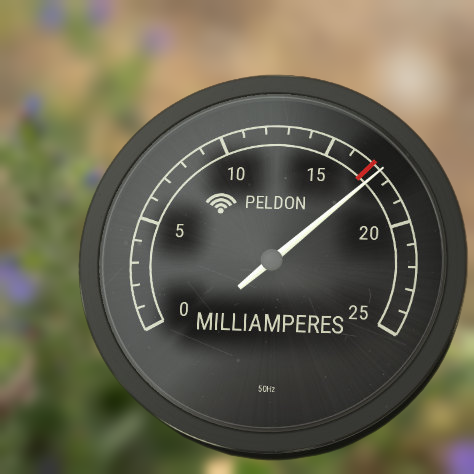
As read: **17.5** mA
